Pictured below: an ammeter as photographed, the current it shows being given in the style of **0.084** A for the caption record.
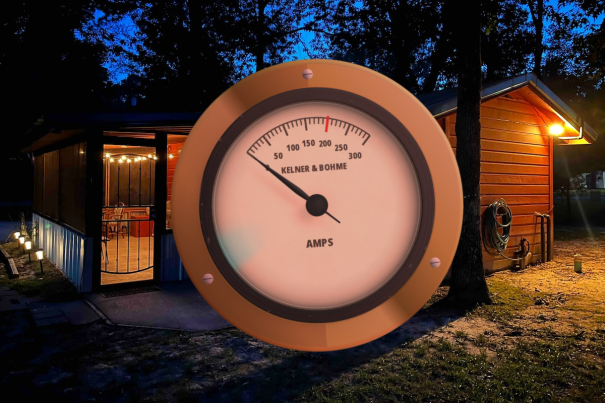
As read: **0** A
